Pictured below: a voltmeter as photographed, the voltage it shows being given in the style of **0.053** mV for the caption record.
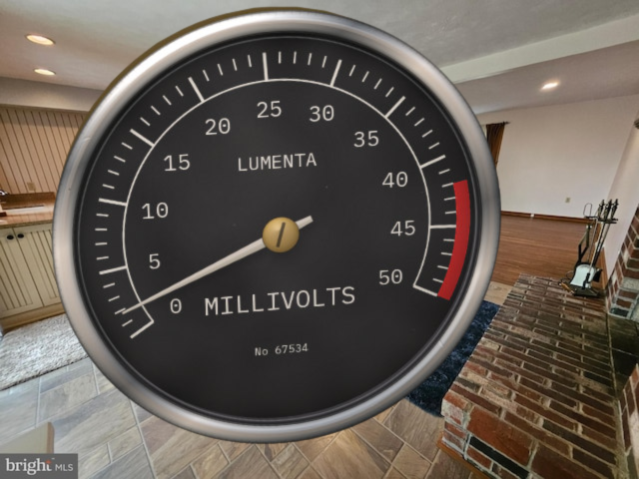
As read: **2** mV
